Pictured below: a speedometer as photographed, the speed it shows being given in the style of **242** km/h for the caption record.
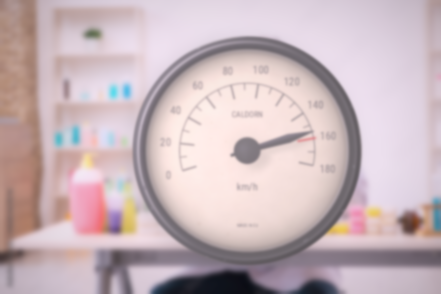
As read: **155** km/h
